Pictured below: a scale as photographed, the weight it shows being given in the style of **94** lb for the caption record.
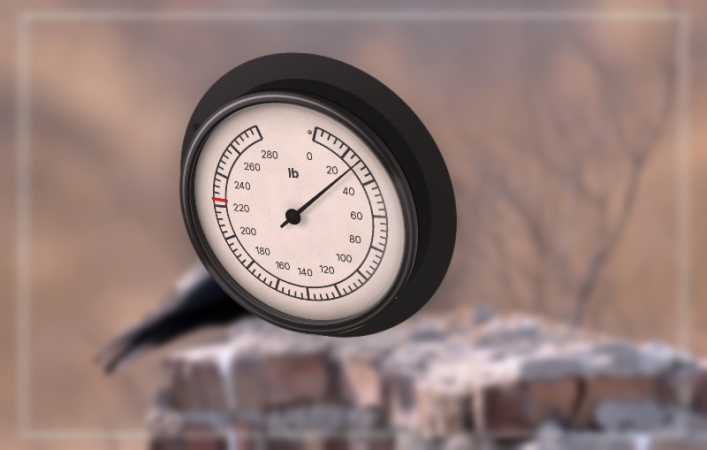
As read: **28** lb
